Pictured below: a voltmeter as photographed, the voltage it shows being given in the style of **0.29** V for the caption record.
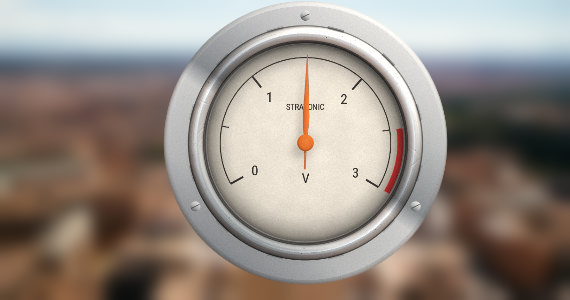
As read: **1.5** V
